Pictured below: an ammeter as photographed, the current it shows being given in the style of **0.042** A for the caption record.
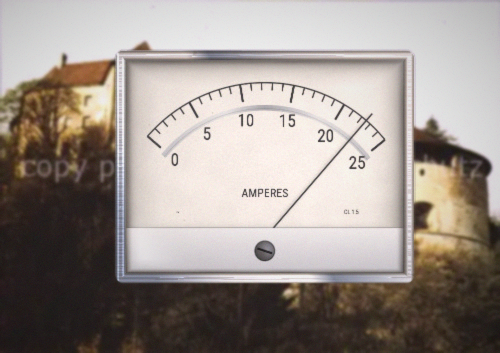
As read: **22.5** A
